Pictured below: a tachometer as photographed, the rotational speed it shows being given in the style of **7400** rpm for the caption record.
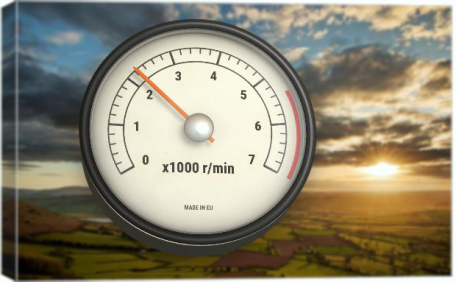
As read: **2200** rpm
